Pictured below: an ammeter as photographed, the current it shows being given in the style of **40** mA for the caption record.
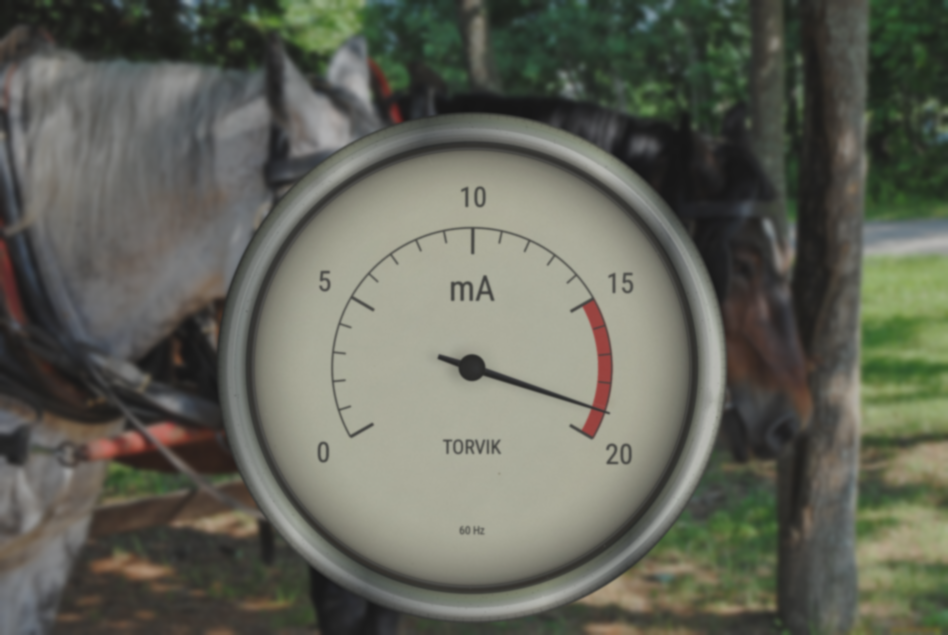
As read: **19** mA
